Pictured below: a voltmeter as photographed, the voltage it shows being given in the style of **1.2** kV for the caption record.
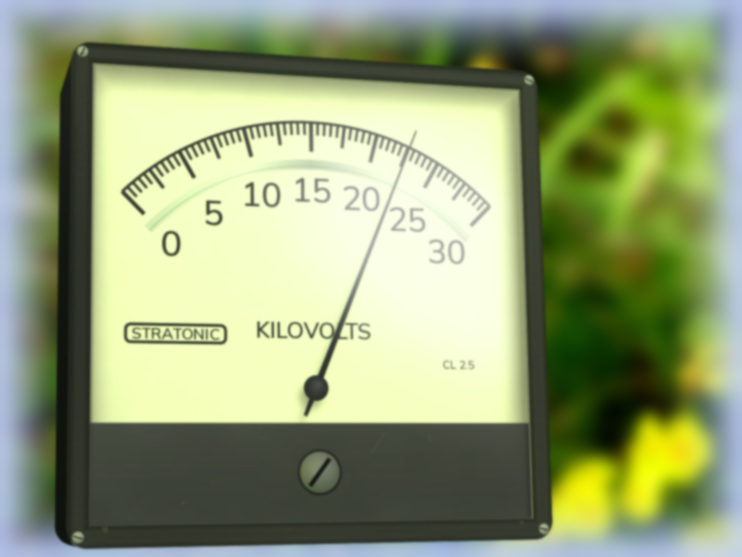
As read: **22.5** kV
